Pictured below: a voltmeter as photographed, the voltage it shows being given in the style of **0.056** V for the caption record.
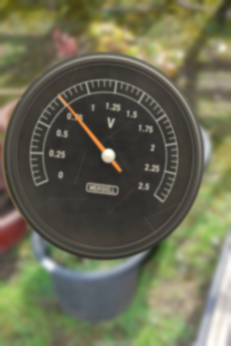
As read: **0.75** V
